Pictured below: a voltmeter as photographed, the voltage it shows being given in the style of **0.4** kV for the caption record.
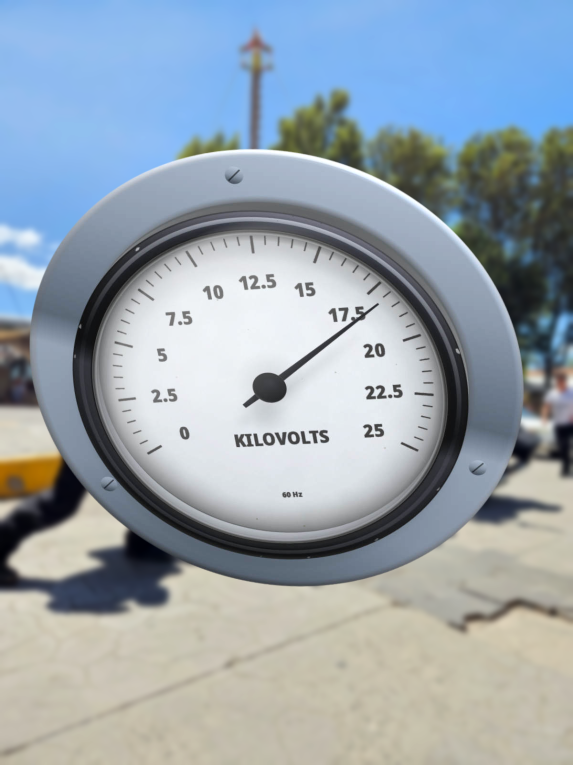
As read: **18** kV
